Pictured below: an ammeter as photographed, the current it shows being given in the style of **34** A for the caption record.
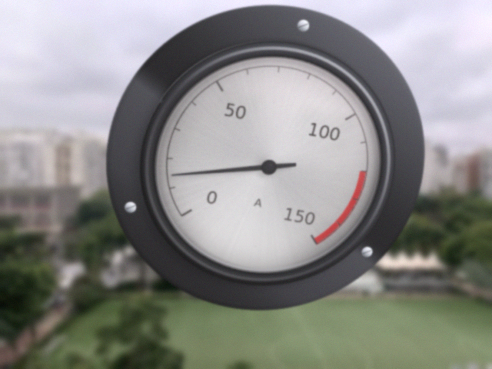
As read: **15** A
